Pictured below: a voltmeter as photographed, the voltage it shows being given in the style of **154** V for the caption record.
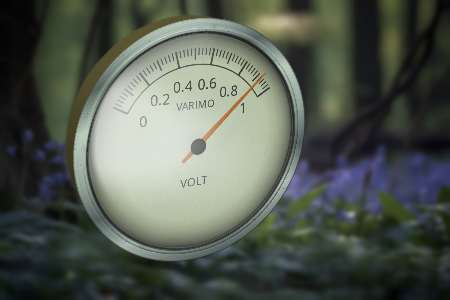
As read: **0.9** V
